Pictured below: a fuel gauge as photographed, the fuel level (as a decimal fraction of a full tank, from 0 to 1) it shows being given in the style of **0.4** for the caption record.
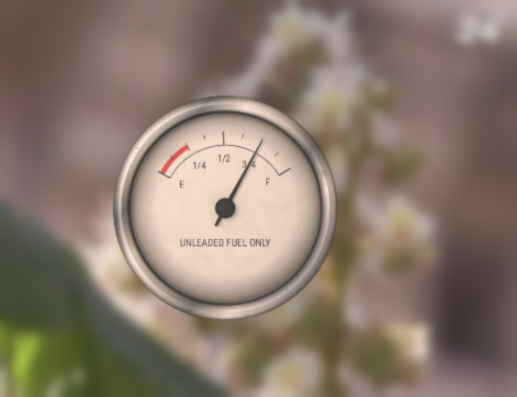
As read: **0.75**
